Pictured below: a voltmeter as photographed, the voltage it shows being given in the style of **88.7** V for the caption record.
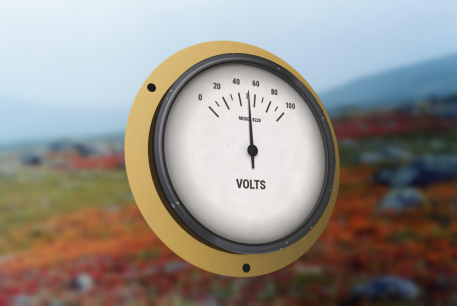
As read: **50** V
